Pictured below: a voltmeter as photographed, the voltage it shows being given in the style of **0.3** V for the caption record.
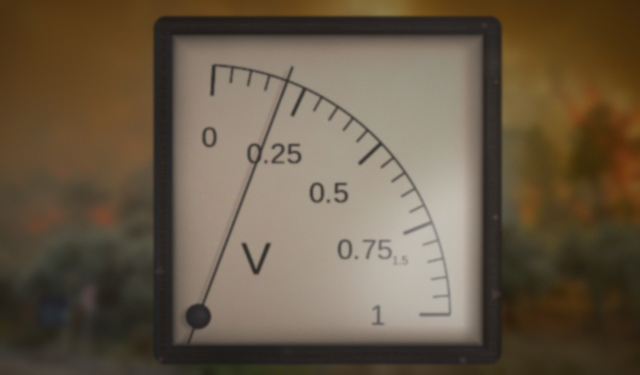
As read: **0.2** V
